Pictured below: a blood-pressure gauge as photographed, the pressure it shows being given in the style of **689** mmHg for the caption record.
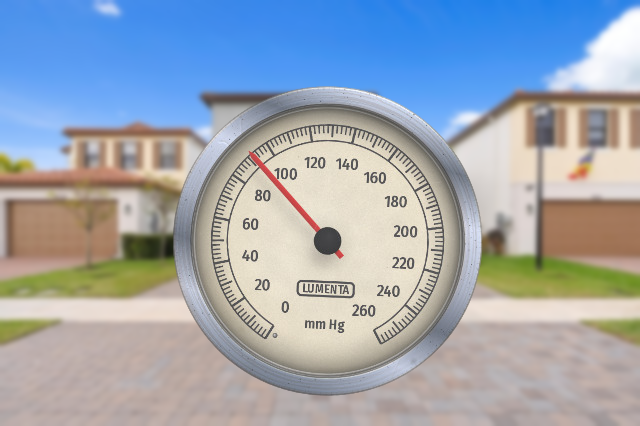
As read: **92** mmHg
